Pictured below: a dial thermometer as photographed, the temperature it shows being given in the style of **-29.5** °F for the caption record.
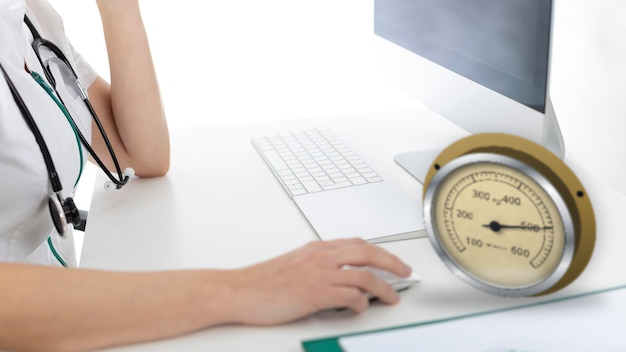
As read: **500** °F
